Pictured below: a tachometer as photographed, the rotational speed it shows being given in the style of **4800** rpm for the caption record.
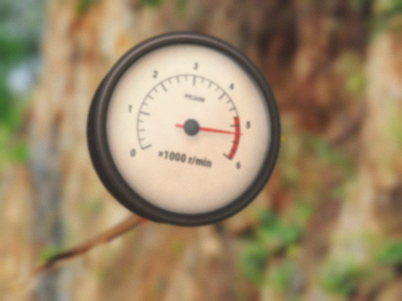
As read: **5250** rpm
